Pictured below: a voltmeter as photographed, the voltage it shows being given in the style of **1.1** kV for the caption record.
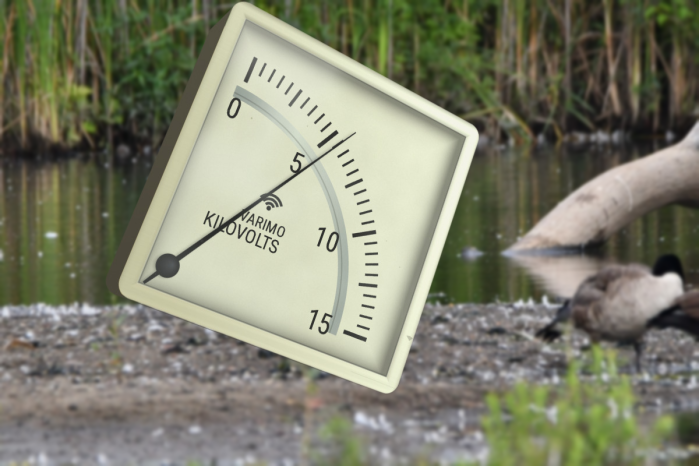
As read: **5.5** kV
